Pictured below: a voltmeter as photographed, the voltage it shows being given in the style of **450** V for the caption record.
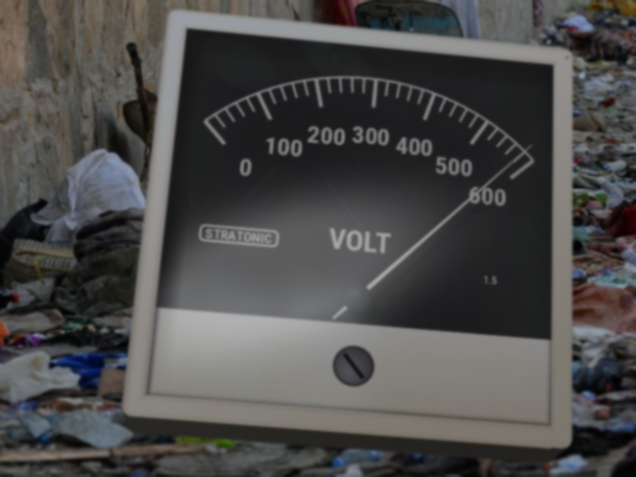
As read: **580** V
